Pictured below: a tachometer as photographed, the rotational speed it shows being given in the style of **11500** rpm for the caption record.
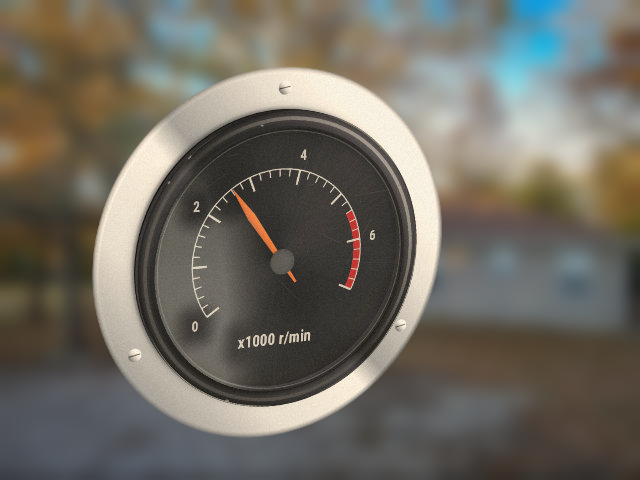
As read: **2600** rpm
